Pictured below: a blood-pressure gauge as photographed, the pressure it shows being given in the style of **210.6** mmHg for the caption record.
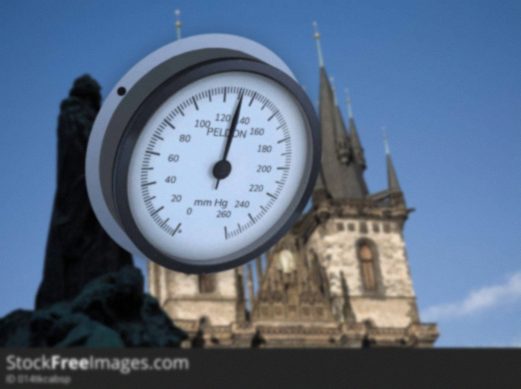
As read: **130** mmHg
